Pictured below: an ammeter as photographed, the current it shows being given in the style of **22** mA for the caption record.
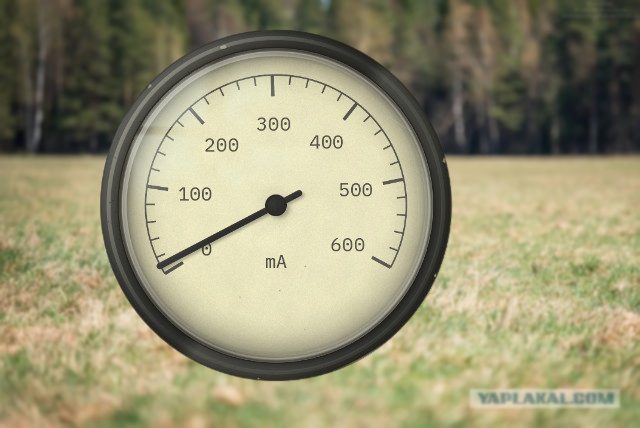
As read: **10** mA
